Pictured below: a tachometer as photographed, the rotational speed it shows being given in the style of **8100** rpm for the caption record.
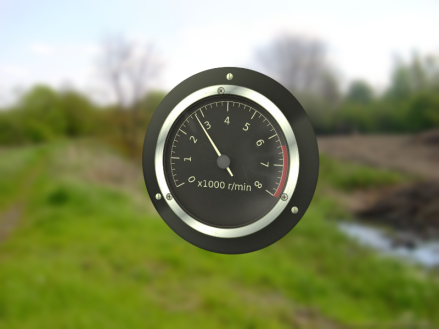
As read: **2800** rpm
